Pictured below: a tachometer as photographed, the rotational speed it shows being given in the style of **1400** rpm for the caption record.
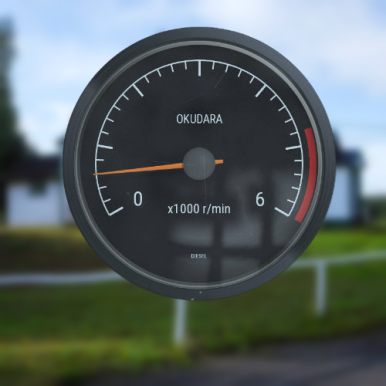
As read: **600** rpm
